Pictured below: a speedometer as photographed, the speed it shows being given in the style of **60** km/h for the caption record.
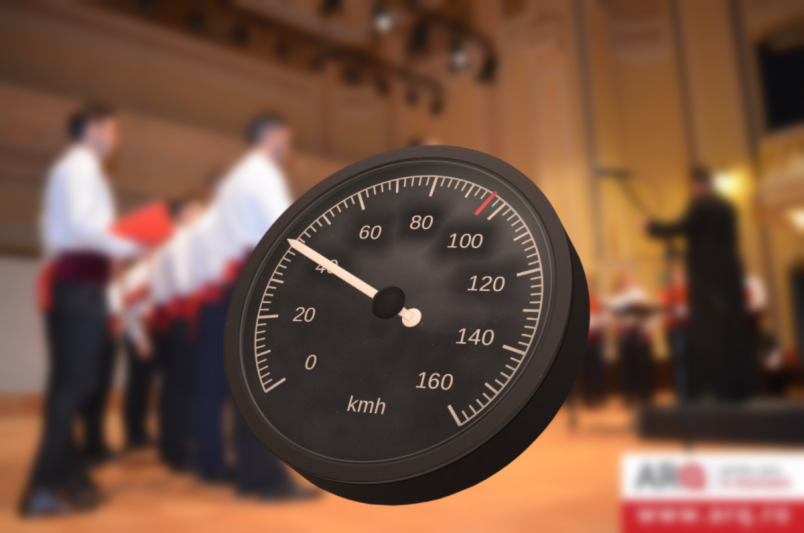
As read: **40** km/h
